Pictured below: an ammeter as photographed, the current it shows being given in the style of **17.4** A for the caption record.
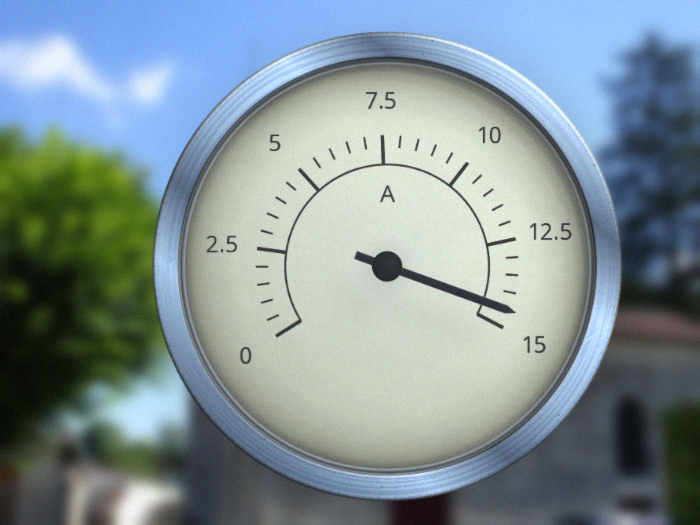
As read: **14.5** A
